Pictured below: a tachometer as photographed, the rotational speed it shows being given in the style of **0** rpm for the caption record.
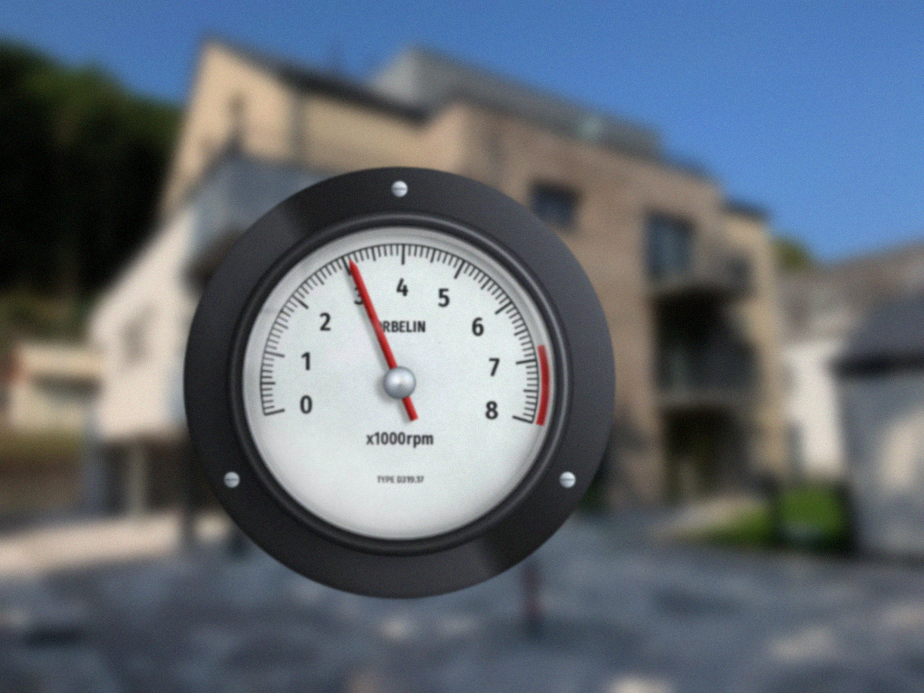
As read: **3100** rpm
